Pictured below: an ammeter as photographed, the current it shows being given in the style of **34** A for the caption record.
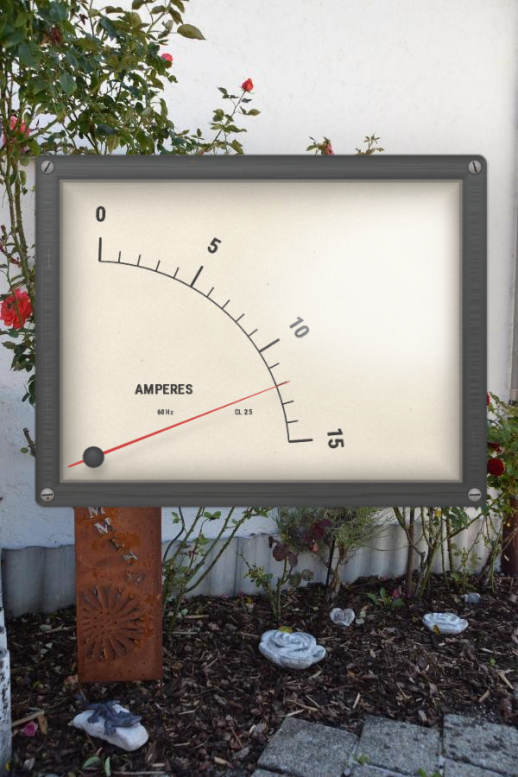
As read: **12** A
